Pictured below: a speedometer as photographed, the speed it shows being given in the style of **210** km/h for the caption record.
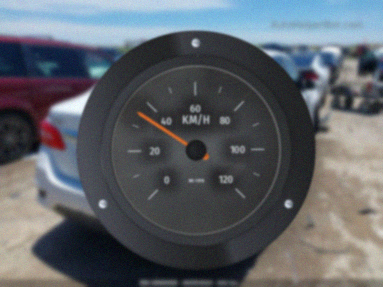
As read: **35** km/h
